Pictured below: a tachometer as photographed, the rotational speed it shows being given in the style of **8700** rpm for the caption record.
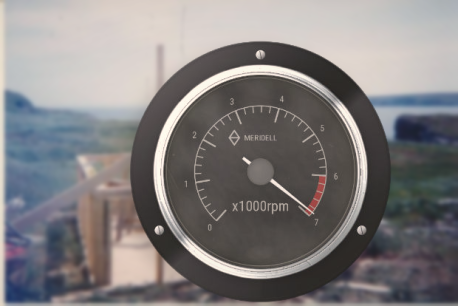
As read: **6900** rpm
